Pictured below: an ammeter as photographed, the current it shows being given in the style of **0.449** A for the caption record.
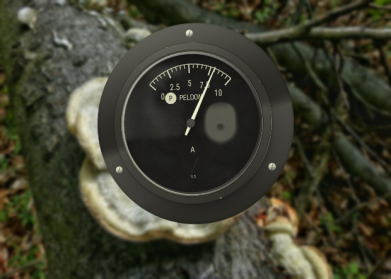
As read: **8** A
